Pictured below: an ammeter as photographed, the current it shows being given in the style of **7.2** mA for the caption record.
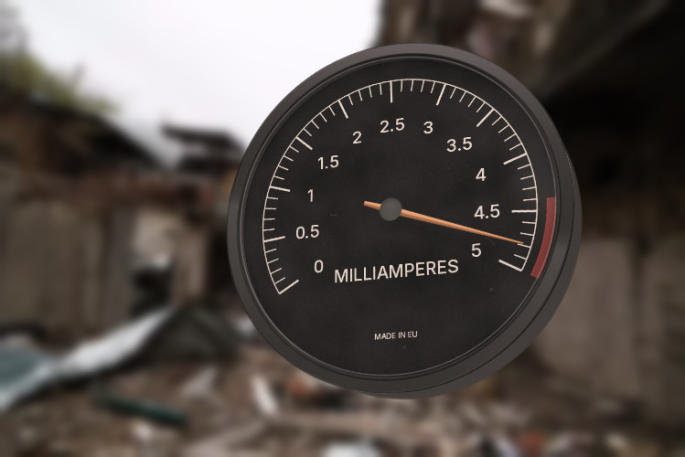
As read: **4.8** mA
